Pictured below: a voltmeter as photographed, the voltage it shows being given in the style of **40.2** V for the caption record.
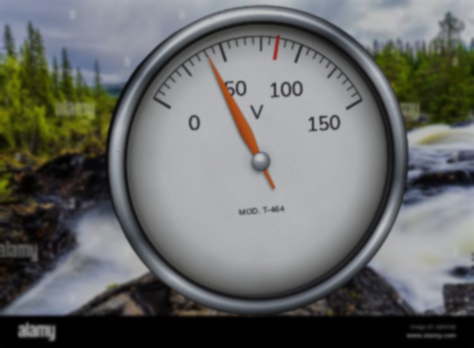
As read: **40** V
